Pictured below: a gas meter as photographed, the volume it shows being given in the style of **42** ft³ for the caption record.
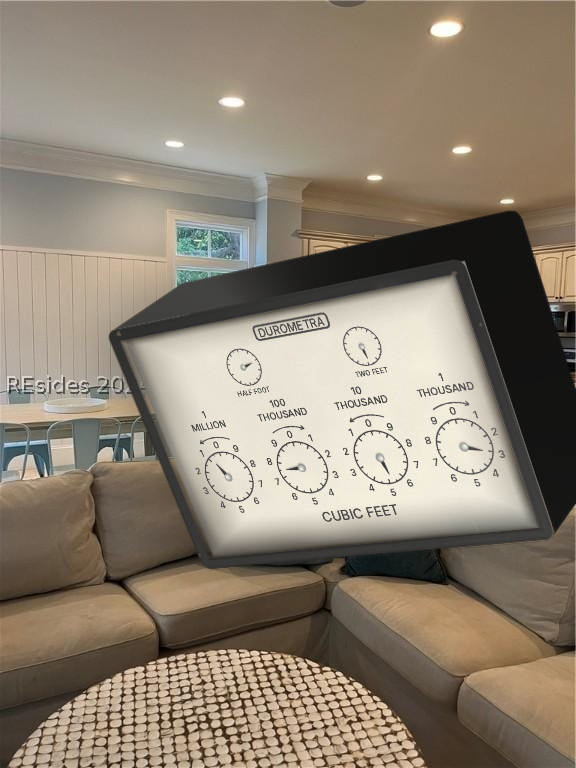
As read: **75300** ft³
